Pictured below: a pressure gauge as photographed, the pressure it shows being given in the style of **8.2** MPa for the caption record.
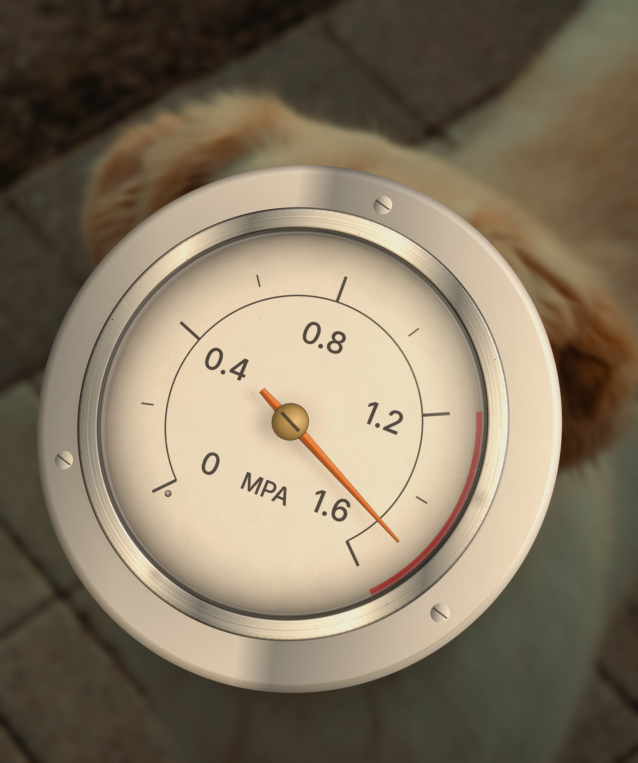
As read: **1.5** MPa
